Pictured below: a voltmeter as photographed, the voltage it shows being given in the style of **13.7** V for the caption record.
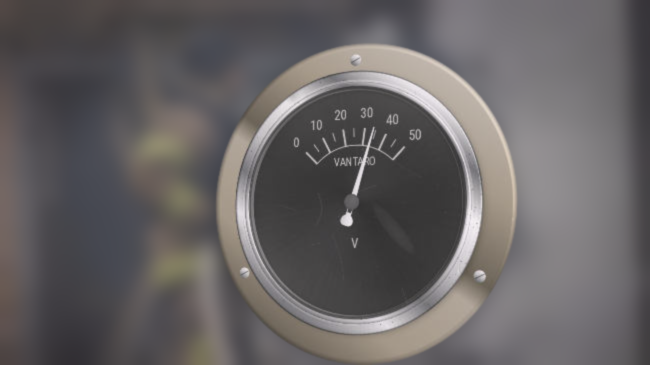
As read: **35** V
